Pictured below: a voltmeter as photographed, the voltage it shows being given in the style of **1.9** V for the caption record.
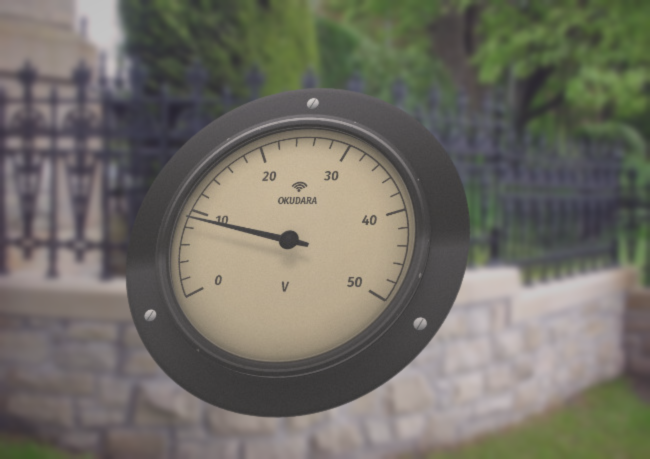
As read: **9** V
